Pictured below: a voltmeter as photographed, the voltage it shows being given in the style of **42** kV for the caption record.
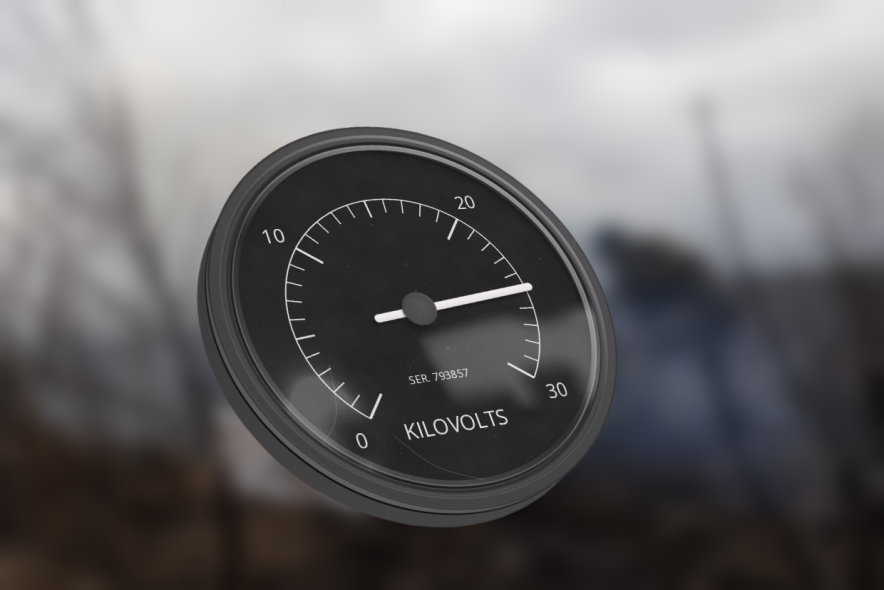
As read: **25** kV
